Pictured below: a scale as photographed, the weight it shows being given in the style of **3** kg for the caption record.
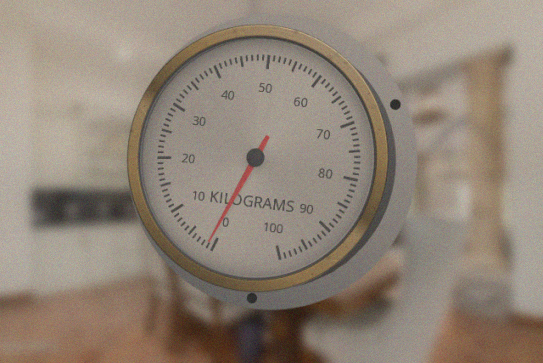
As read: **1** kg
